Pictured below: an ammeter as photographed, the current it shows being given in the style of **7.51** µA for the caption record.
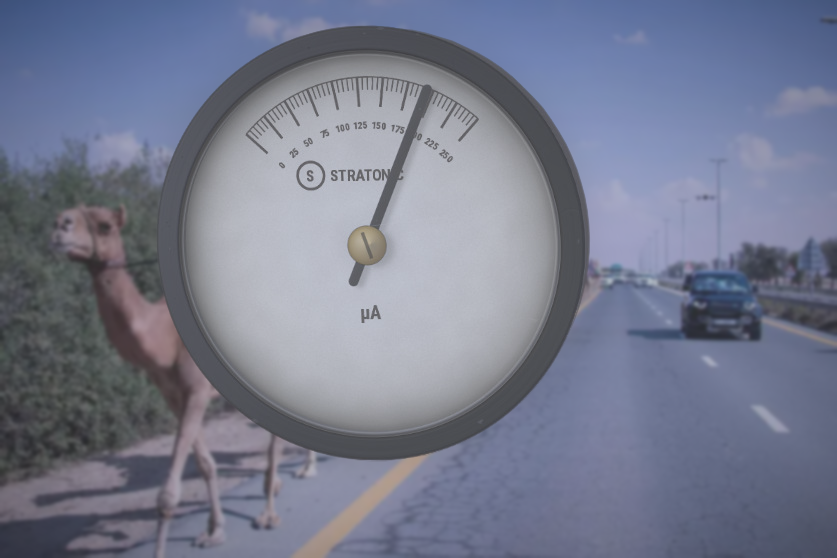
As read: **195** µA
